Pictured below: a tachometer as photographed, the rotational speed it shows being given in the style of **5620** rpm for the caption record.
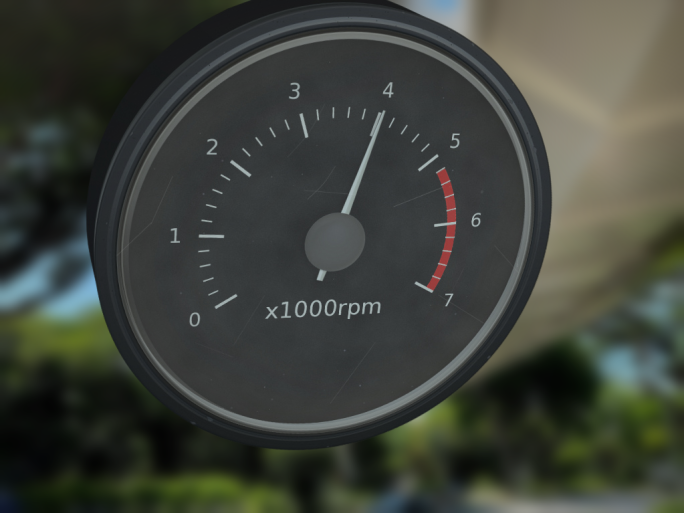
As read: **4000** rpm
